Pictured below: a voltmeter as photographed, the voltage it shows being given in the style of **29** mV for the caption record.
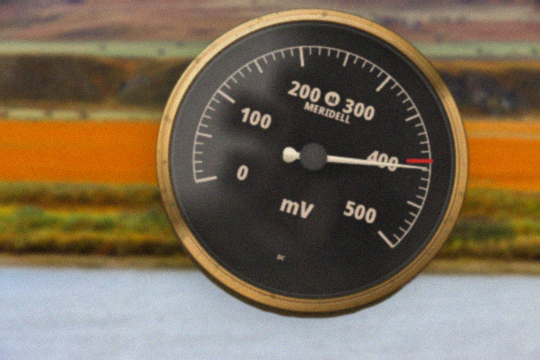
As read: **410** mV
